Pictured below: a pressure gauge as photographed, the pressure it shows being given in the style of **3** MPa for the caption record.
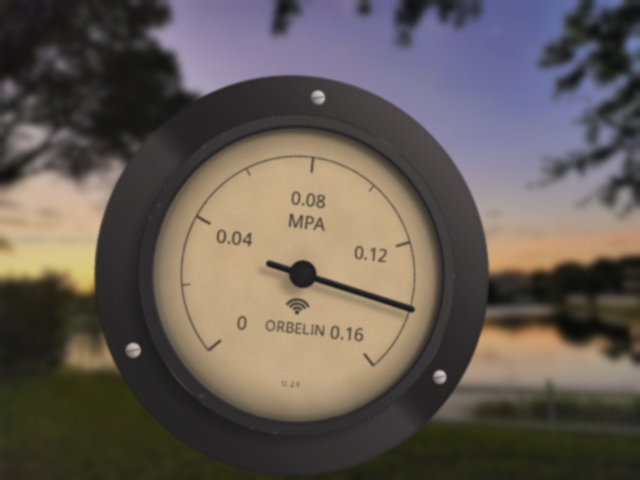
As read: **0.14** MPa
